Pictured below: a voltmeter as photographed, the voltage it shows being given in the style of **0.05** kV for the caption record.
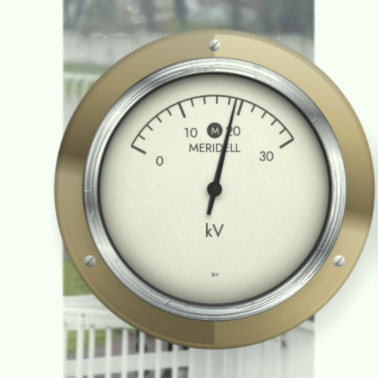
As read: **19** kV
